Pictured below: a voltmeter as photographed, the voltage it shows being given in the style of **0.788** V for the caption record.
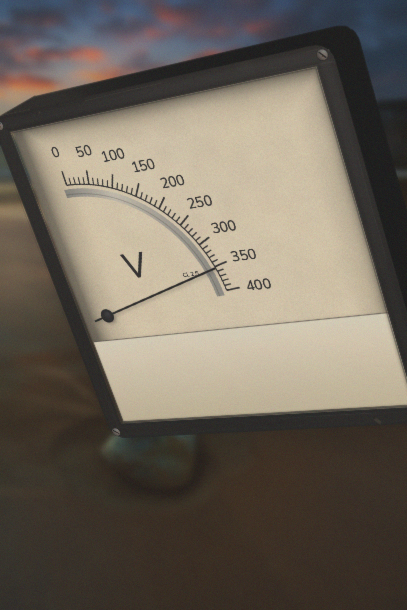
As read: **350** V
